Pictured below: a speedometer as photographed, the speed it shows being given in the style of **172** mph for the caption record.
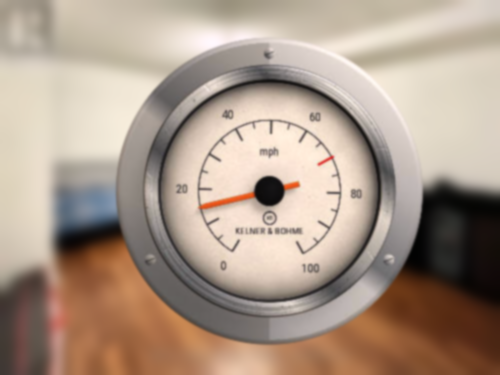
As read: **15** mph
